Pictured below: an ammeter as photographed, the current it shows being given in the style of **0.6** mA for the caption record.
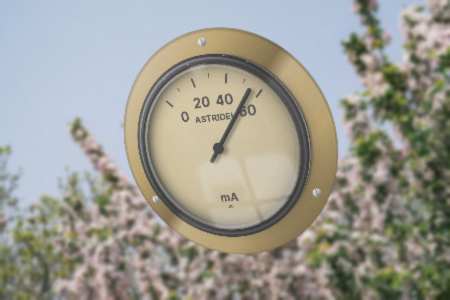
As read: **55** mA
